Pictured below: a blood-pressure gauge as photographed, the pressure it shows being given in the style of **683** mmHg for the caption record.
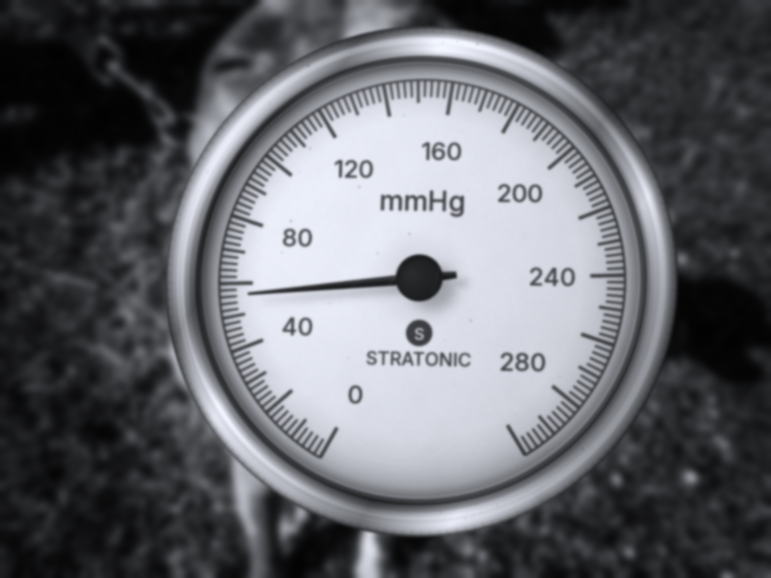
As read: **56** mmHg
